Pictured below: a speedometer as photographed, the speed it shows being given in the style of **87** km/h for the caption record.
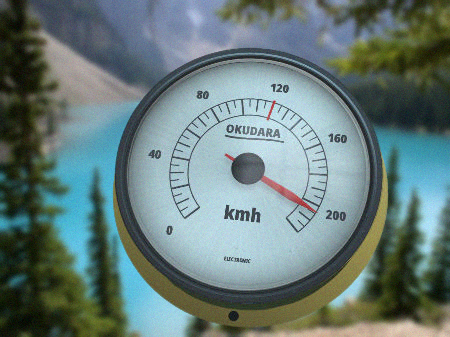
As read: **205** km/h
